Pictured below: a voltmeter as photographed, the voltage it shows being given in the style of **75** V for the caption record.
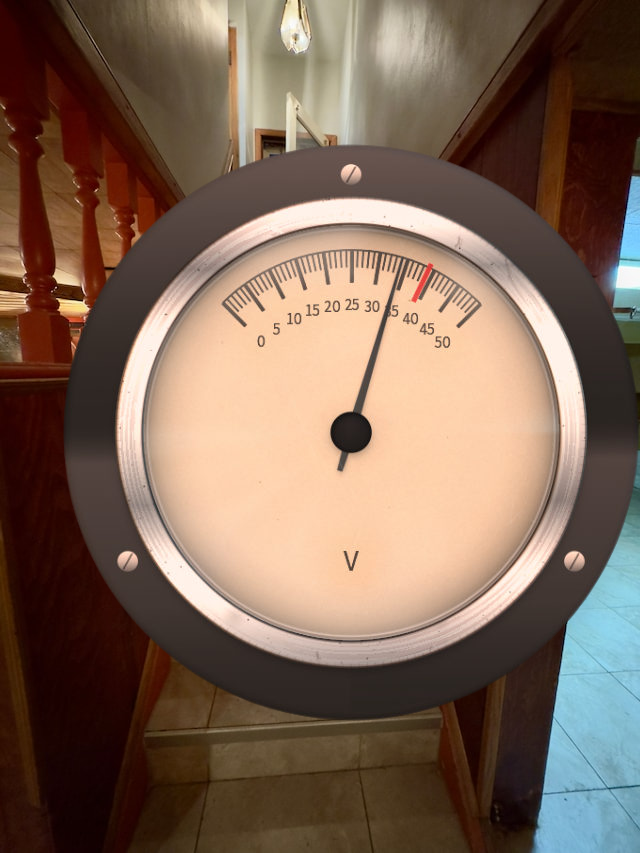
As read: **34** V
